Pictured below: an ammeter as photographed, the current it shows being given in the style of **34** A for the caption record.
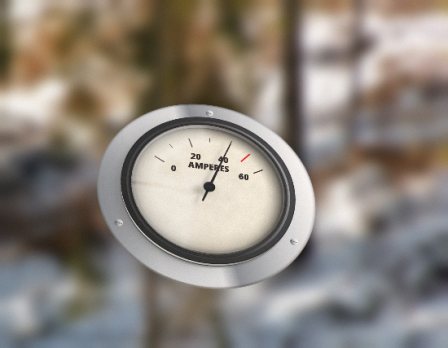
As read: **40** A
